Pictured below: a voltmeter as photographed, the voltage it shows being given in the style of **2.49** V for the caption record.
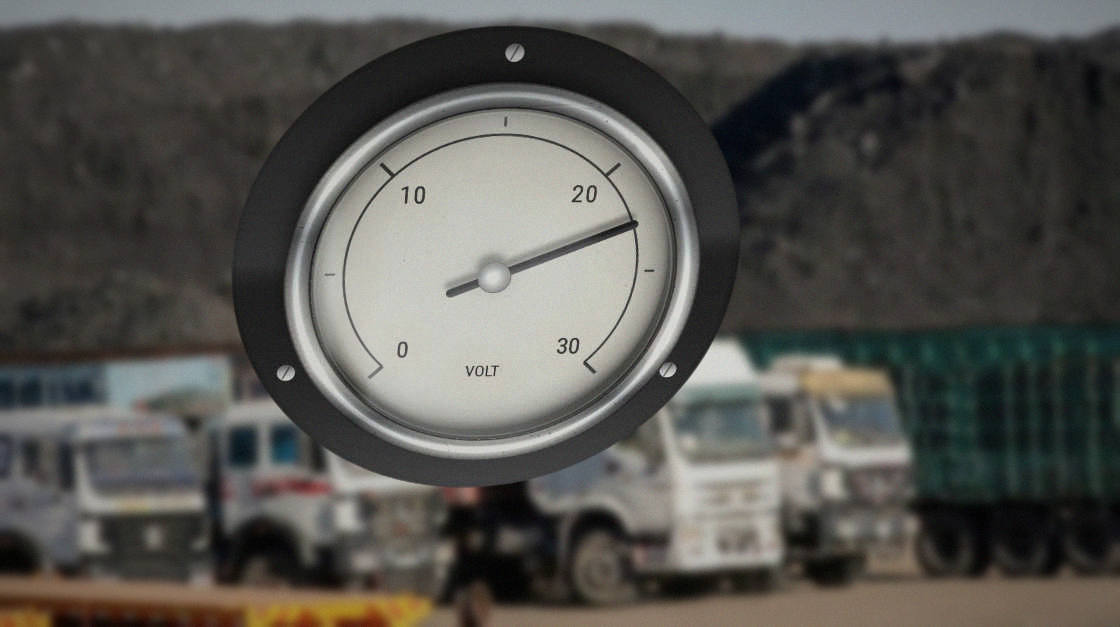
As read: **22.5** V
